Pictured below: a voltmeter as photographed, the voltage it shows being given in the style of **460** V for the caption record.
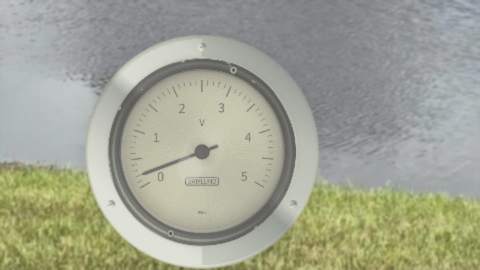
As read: **0.2** V
